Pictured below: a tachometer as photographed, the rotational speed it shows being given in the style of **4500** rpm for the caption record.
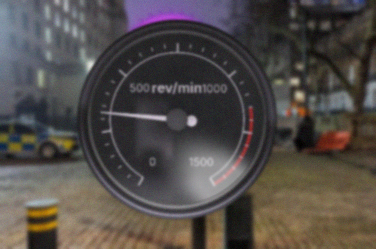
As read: **325** rpm
